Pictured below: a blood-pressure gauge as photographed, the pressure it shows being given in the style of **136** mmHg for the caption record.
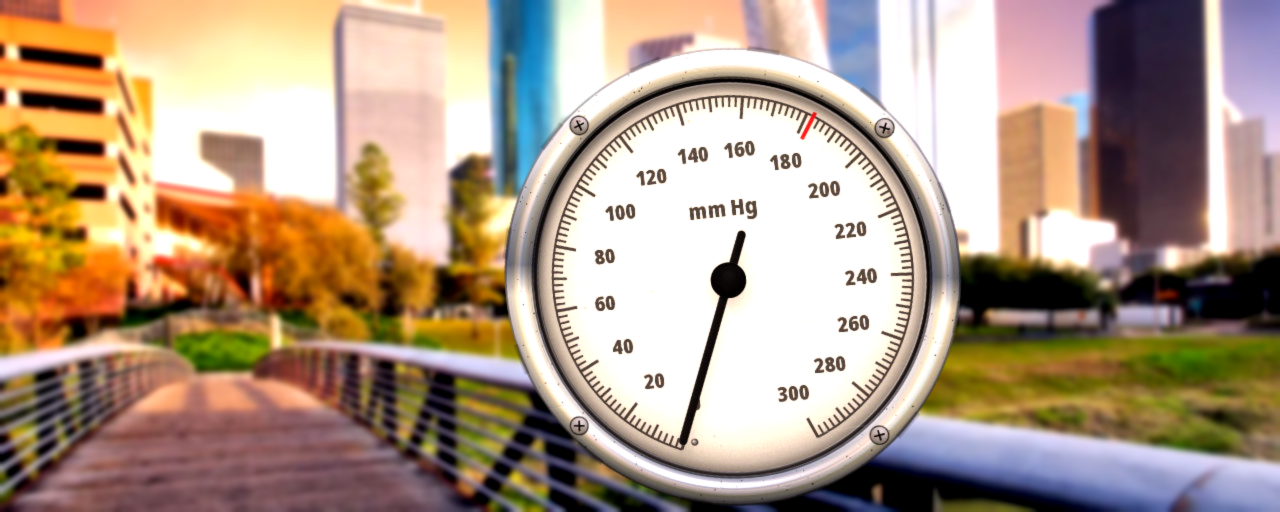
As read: **0** mmHg
